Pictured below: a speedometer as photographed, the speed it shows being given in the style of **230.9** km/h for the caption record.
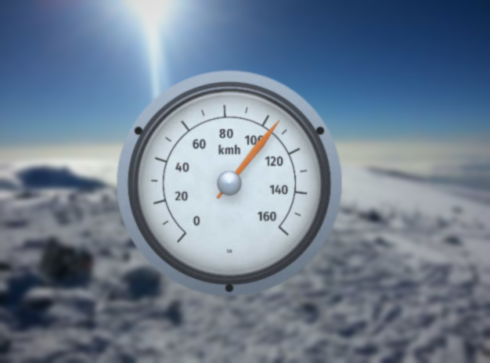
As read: **105** km/h
